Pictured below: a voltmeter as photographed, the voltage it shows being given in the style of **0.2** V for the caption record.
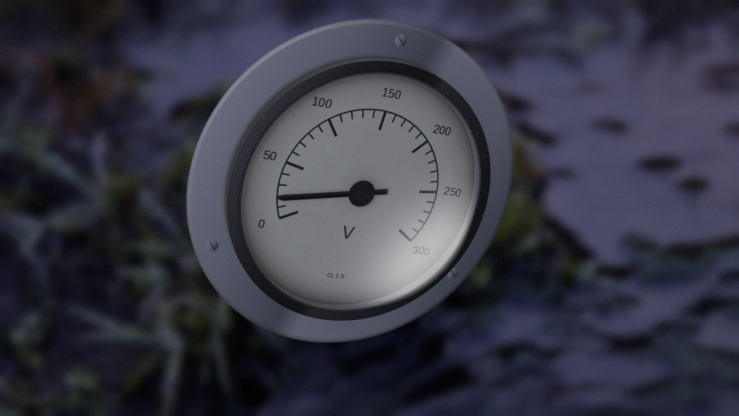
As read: **20** V
